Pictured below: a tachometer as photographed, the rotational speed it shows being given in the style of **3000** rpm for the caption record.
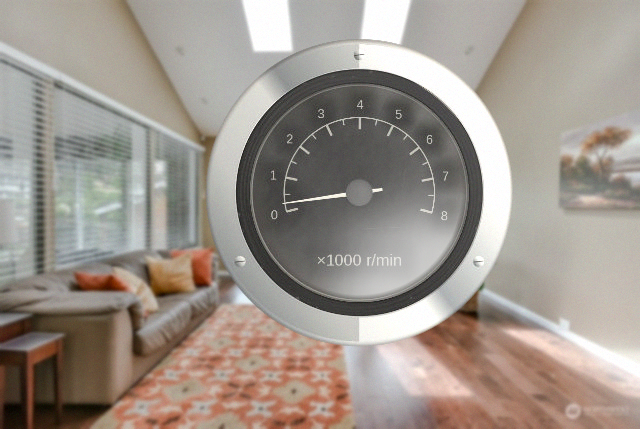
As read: **250** rpm
